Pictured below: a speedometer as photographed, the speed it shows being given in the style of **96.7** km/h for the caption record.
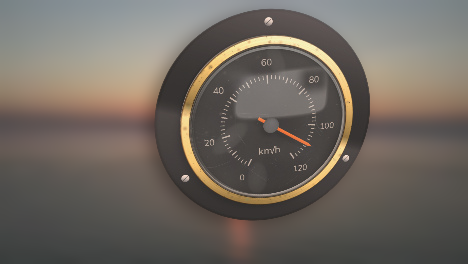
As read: **110** km/h
